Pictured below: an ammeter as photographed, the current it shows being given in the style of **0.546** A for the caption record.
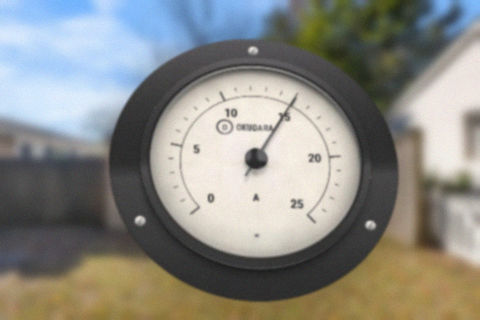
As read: **15** A
